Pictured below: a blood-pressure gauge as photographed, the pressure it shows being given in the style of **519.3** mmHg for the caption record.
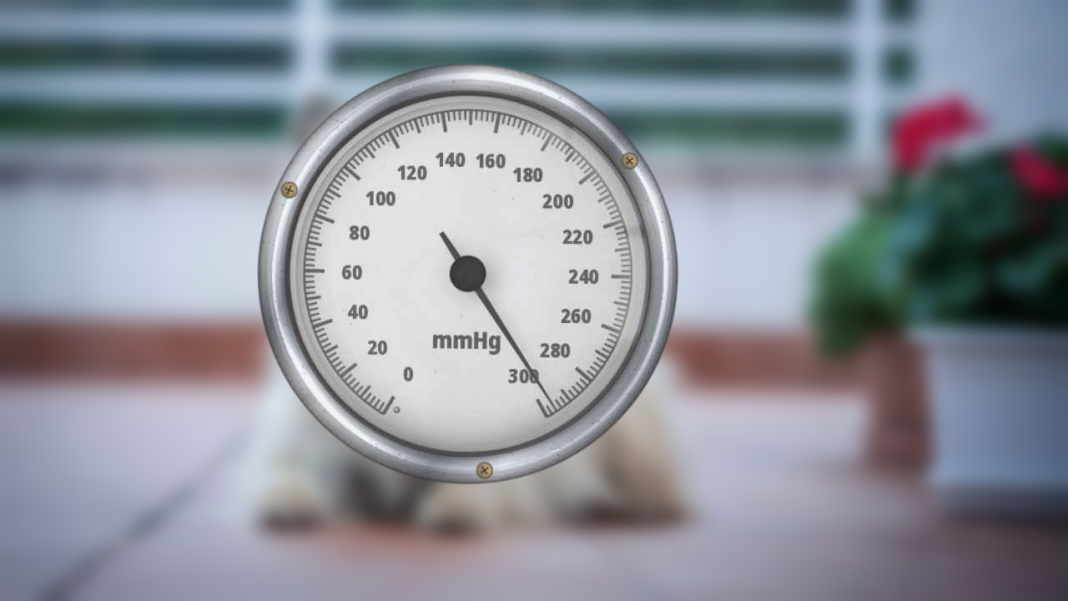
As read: **296** mmHg
